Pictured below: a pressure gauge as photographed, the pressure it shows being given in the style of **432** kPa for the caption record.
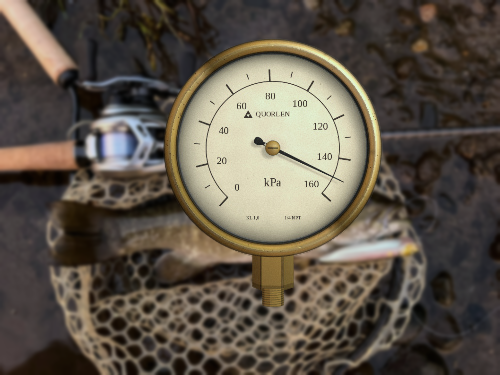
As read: **150** kPa
